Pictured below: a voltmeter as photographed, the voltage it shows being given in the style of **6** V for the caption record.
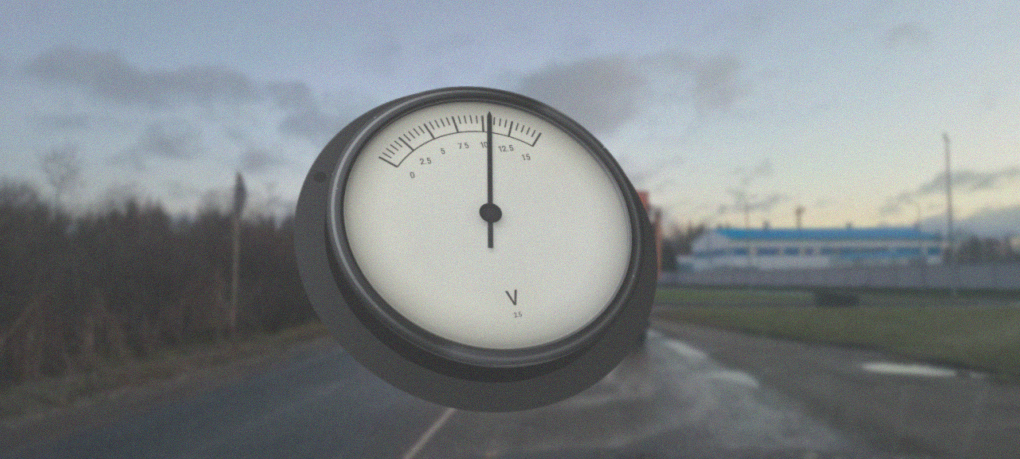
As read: **10.5** V
